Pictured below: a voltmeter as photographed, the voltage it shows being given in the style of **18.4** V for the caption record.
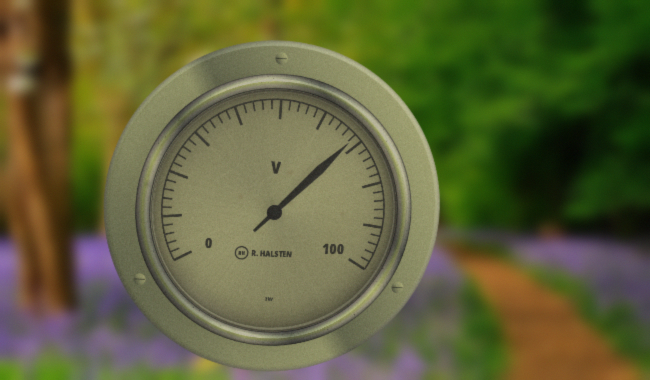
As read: **68** V
